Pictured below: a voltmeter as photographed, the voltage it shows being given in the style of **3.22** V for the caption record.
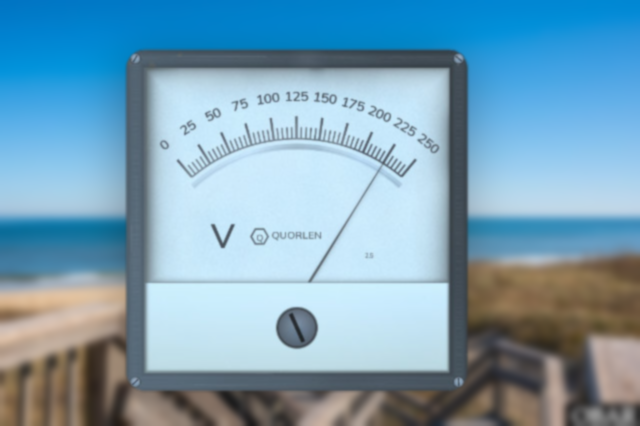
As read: **225** V
